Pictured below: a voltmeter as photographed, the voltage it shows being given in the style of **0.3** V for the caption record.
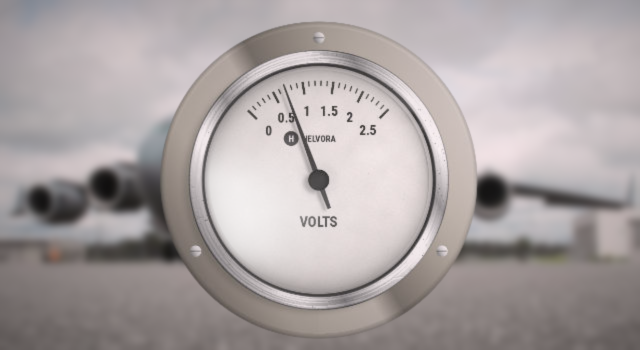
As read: **0.7** V
